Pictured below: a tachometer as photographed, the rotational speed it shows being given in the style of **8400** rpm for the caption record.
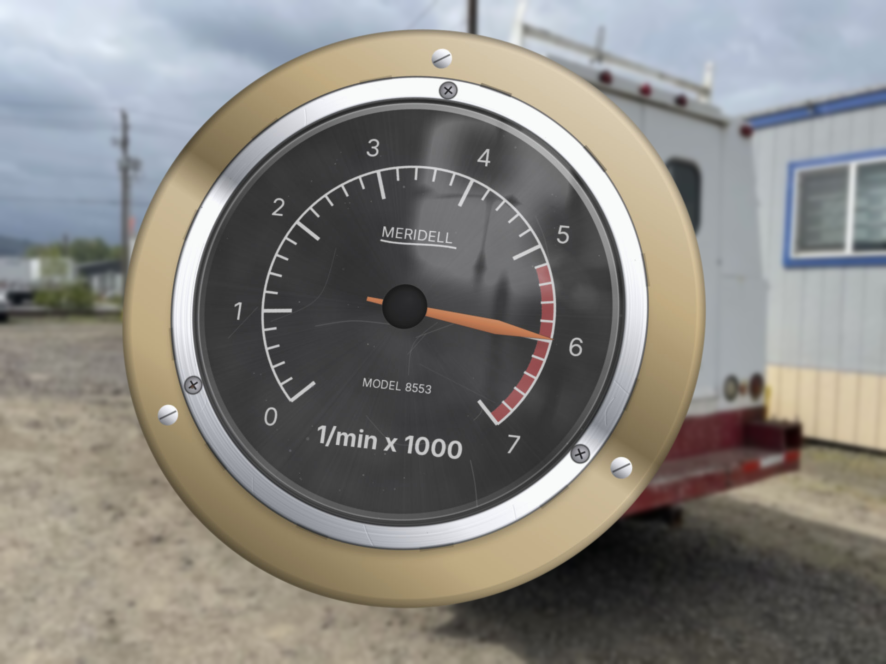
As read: **6000** rpm
